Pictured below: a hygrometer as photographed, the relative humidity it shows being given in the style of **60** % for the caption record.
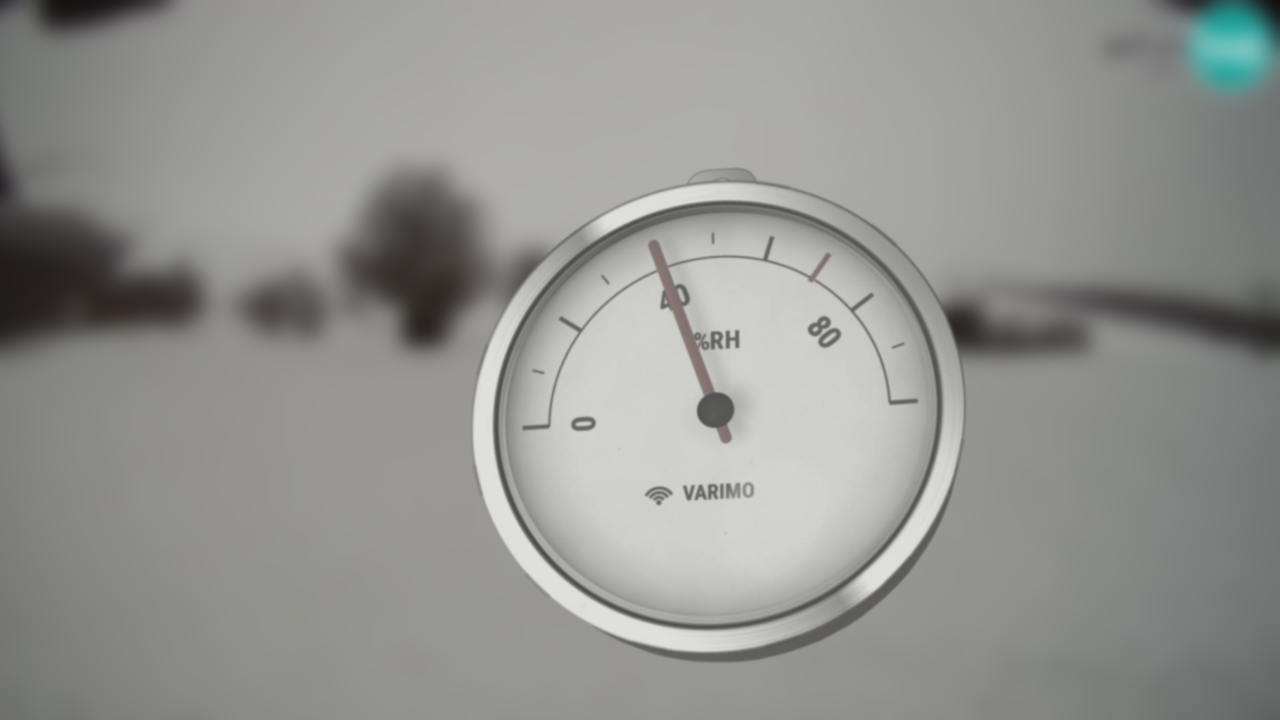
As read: **40** %
